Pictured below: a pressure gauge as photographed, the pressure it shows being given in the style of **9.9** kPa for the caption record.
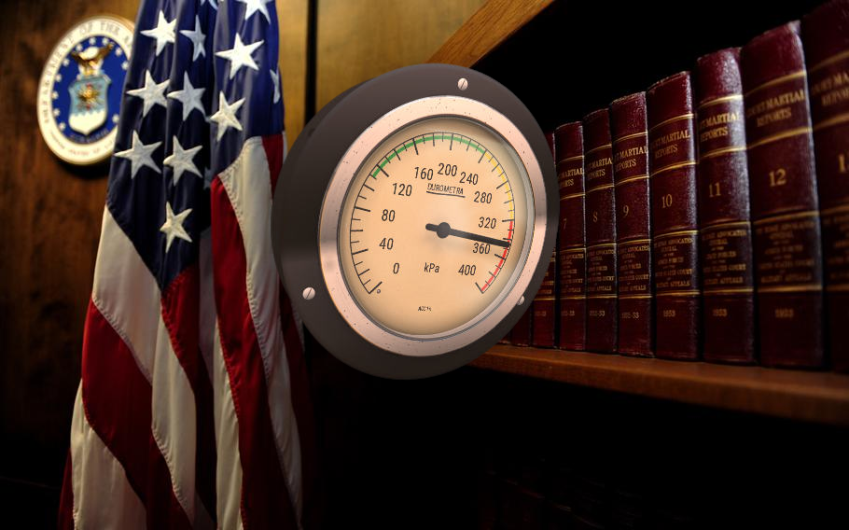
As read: **345** kPa
